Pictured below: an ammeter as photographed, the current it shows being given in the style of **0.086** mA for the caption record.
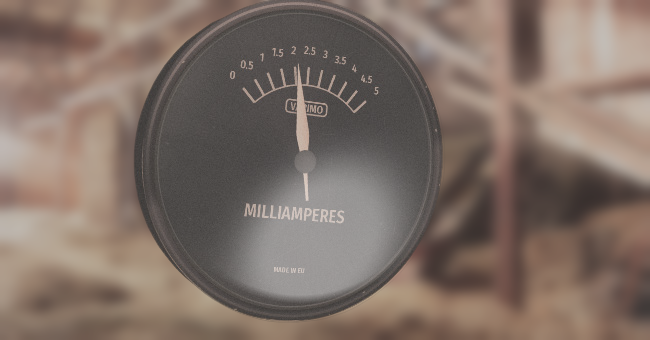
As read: **2** mA
